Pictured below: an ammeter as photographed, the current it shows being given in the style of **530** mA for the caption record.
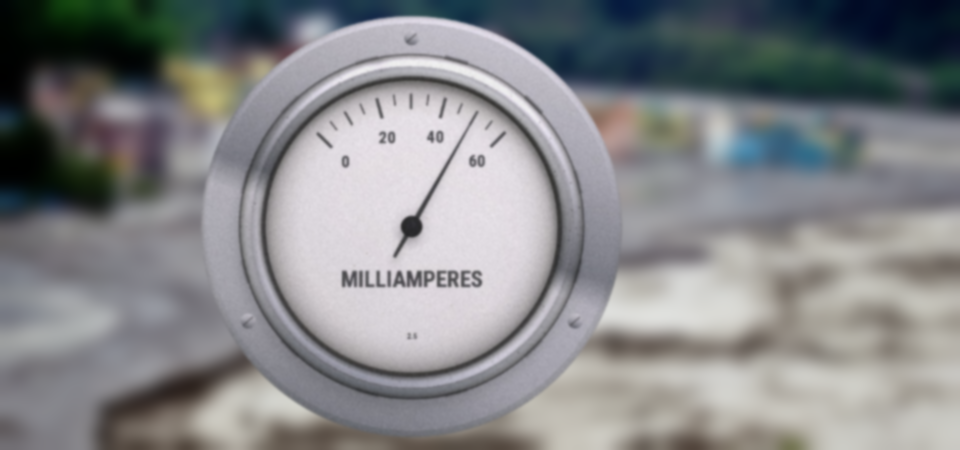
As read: **50** mA
